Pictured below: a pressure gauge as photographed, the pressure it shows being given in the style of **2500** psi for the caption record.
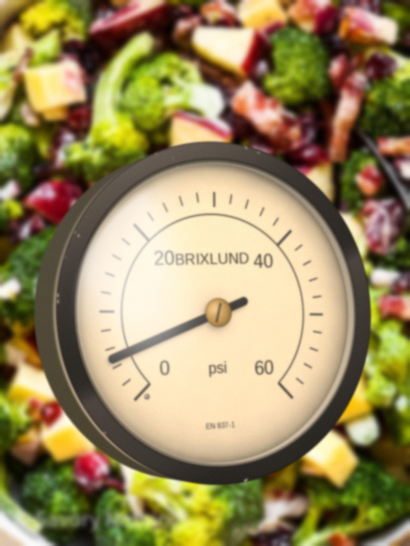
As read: **5** psi
